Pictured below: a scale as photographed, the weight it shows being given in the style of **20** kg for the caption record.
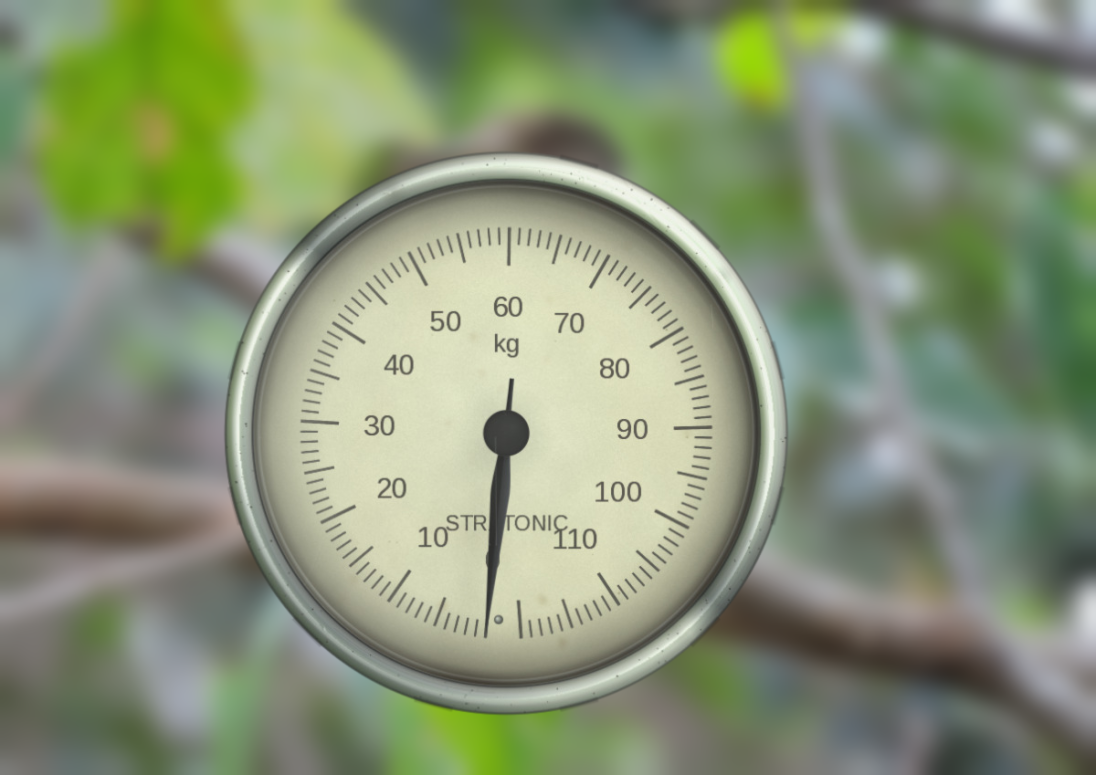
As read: **0** kg
